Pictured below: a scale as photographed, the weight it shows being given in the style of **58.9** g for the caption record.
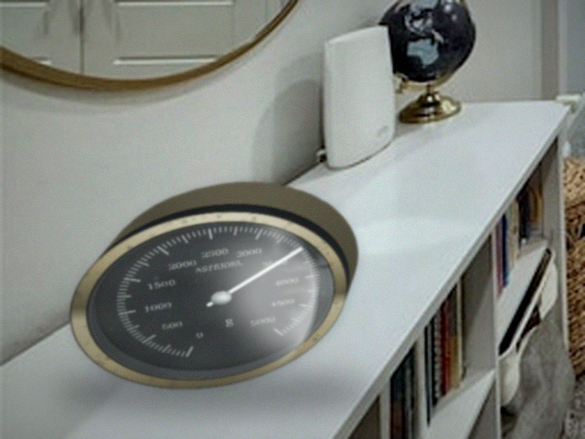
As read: **3500** g
